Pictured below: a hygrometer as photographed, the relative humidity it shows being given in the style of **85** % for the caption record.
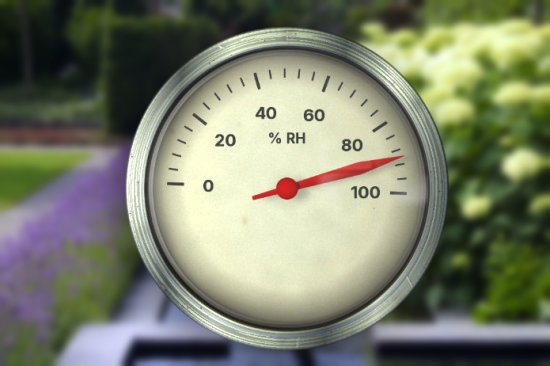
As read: **90** %
